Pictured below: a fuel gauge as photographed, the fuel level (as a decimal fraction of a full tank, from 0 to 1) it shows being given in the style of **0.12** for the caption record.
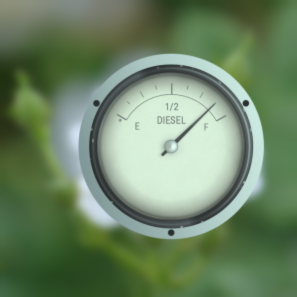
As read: **0.875**
